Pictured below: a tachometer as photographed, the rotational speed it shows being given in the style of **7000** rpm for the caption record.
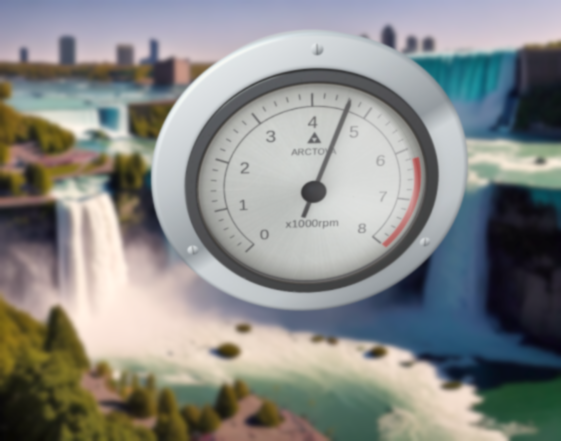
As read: **4600** rpm
